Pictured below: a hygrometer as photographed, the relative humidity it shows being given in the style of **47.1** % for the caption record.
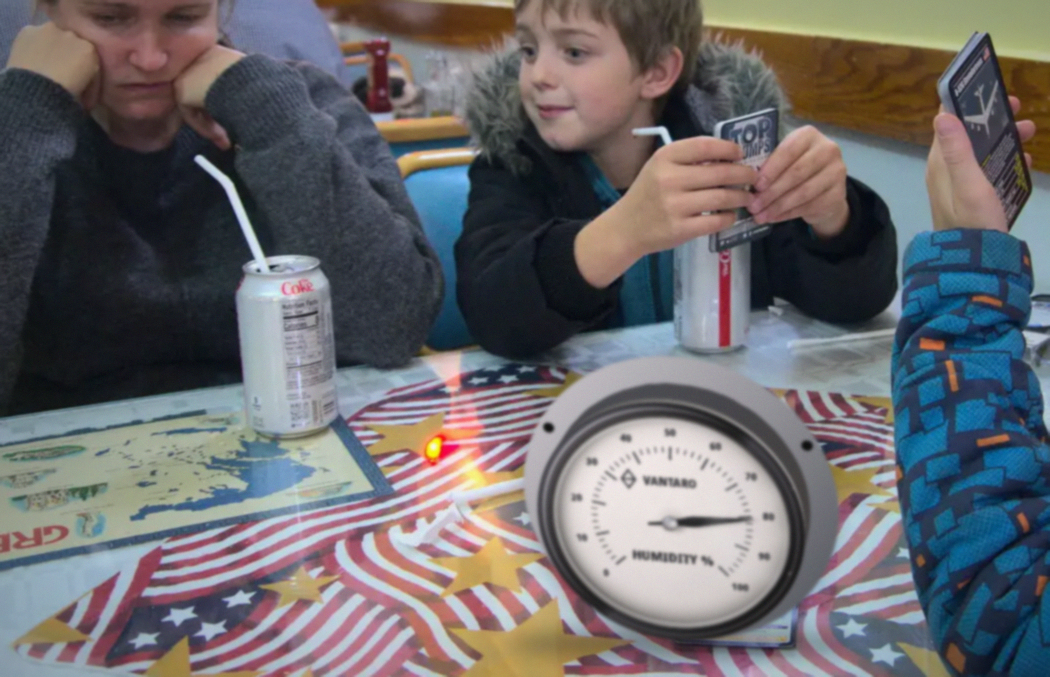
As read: **80** %
